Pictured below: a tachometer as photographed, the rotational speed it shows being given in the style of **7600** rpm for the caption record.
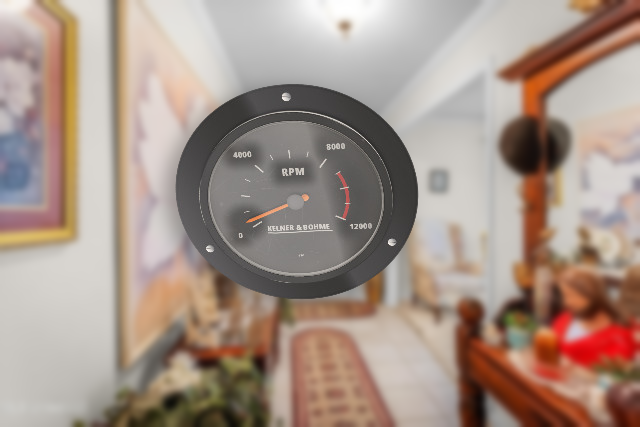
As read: **500** rpm
